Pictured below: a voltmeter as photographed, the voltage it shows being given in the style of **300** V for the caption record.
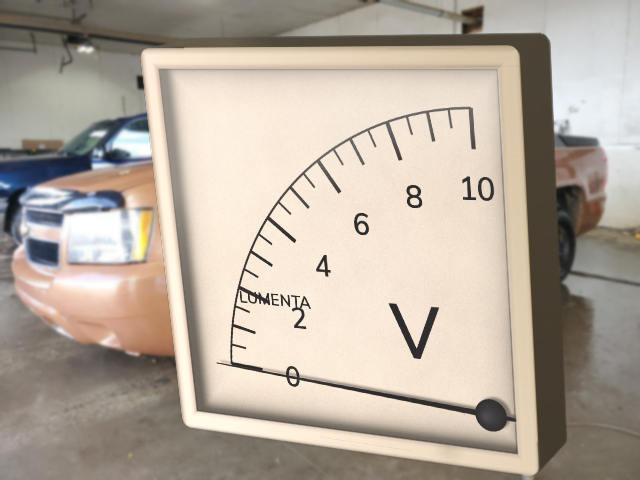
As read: **0** V
